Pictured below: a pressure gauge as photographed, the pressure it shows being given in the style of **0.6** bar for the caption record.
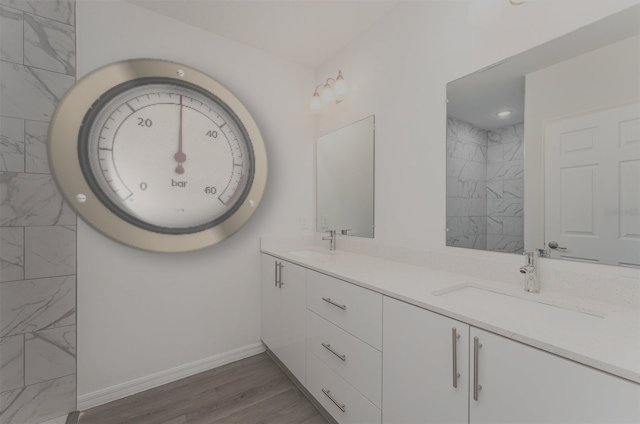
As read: **30** bar
